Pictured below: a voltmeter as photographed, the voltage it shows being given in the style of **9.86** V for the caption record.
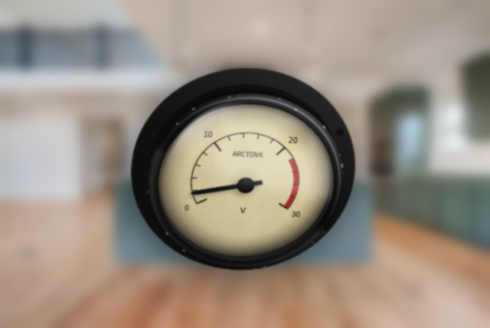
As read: **2** V
